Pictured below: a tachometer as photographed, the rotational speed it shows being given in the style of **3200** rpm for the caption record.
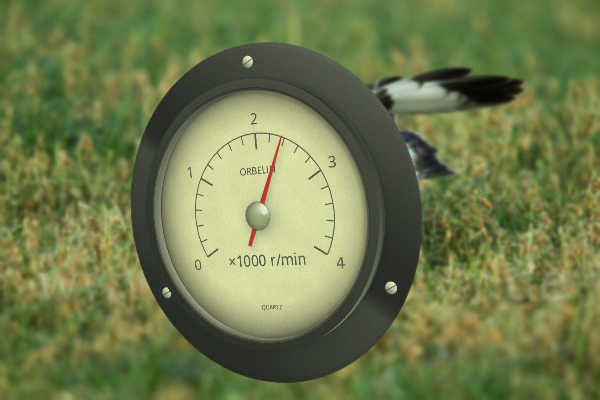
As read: **2400** rpm
